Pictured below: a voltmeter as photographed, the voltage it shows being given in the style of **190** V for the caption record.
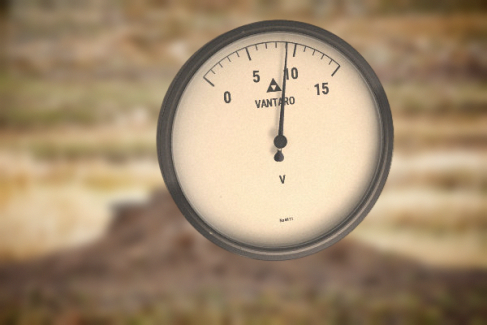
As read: **9** V
